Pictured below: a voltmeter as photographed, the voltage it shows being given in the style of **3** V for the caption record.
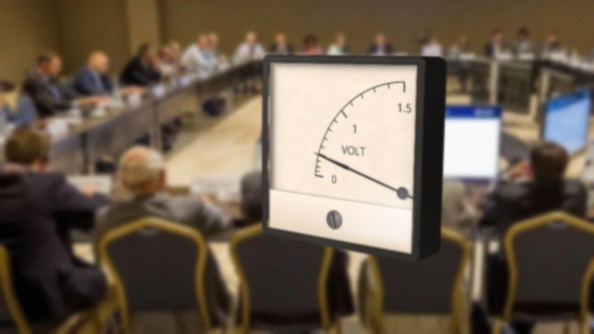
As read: **0.5** V
